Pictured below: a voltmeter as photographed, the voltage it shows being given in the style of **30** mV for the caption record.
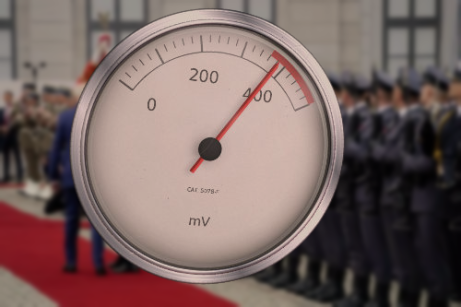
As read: **380** mV
